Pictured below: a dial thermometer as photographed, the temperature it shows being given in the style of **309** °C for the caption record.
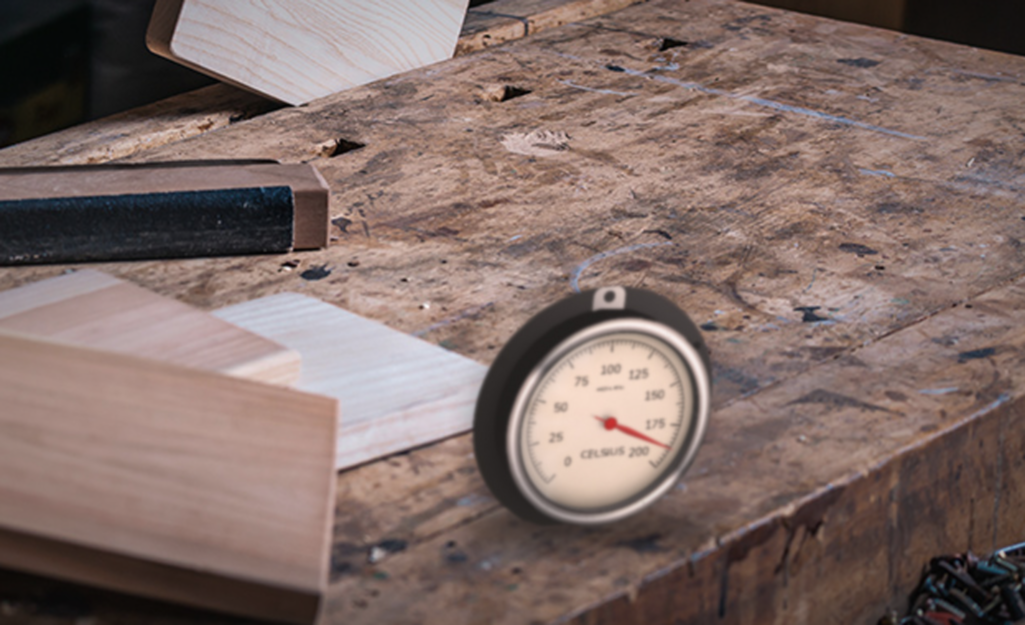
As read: **187.5** °C
